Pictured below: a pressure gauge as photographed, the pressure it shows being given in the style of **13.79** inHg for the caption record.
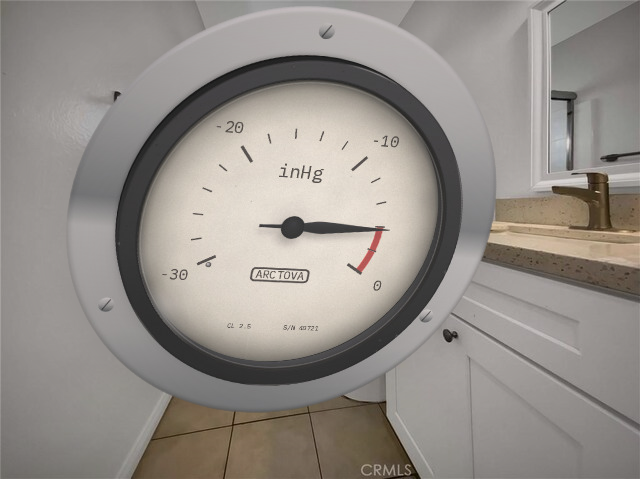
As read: **-4** inHg
